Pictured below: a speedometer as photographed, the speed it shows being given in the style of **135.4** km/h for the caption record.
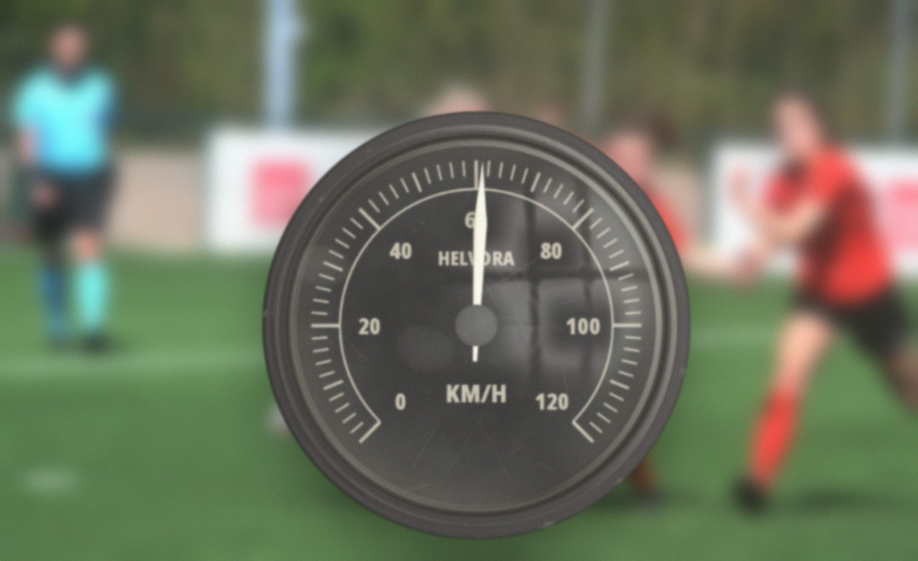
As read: **61** km/h
